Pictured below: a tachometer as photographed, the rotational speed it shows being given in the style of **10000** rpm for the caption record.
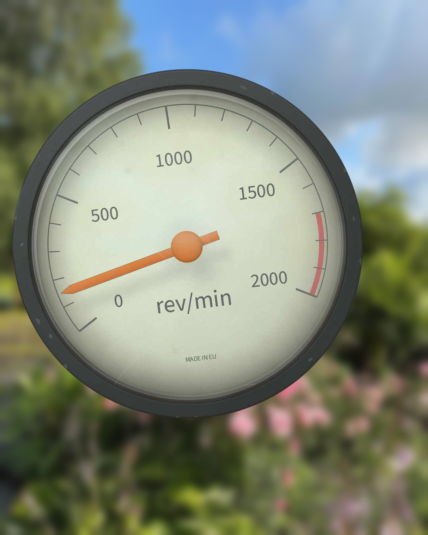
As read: **150** rpm
